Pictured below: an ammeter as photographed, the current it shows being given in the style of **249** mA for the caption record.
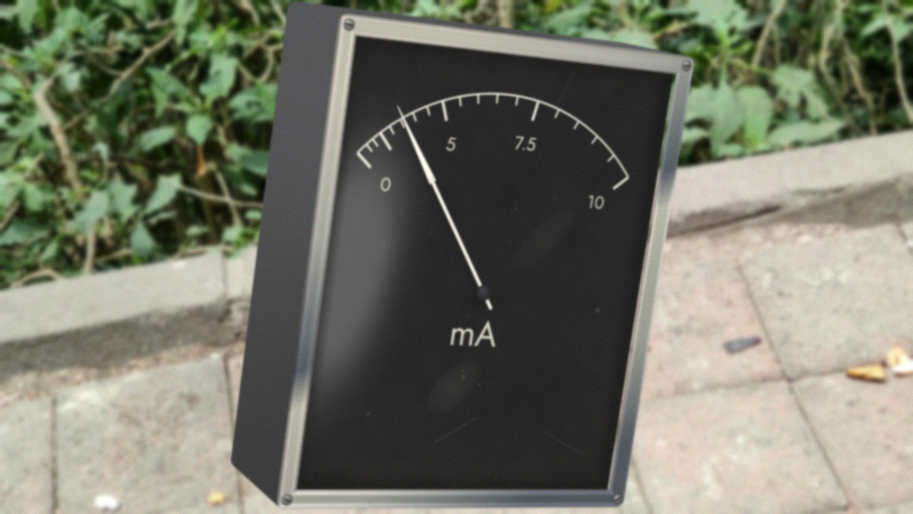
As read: **3.5** mA
